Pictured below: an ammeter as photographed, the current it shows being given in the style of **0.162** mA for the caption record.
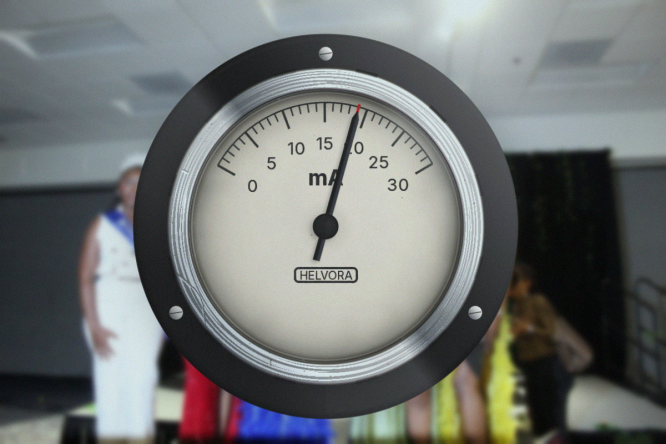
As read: **19** mA
